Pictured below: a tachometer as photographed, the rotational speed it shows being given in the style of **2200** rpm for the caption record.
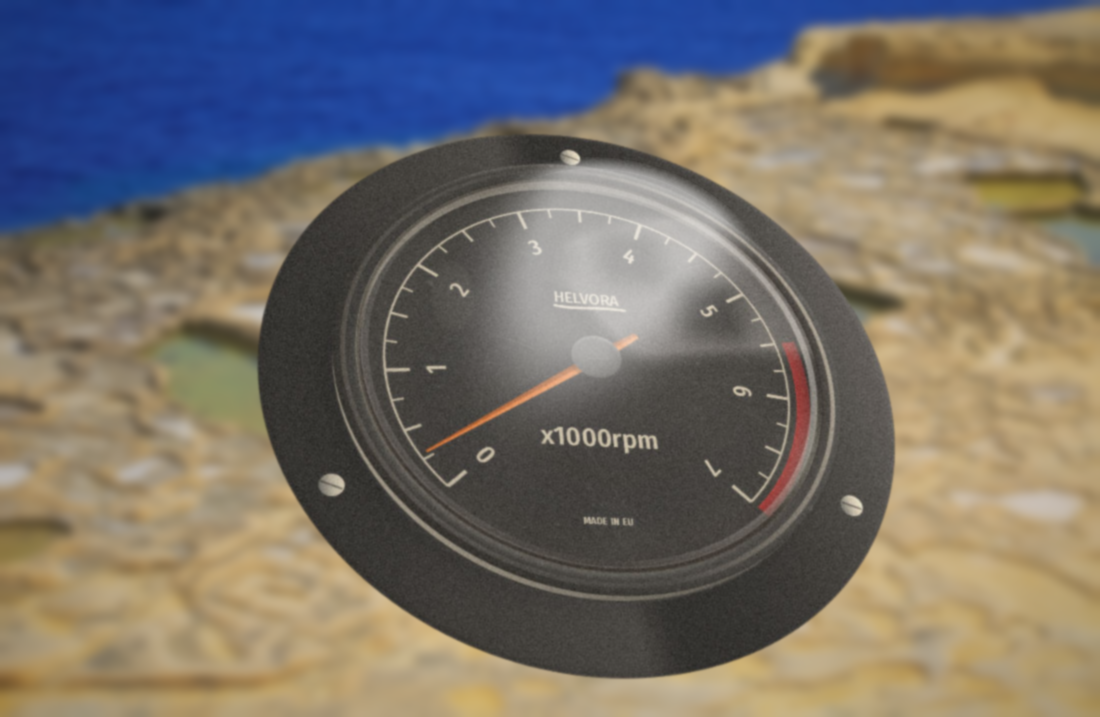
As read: **250** rpm
